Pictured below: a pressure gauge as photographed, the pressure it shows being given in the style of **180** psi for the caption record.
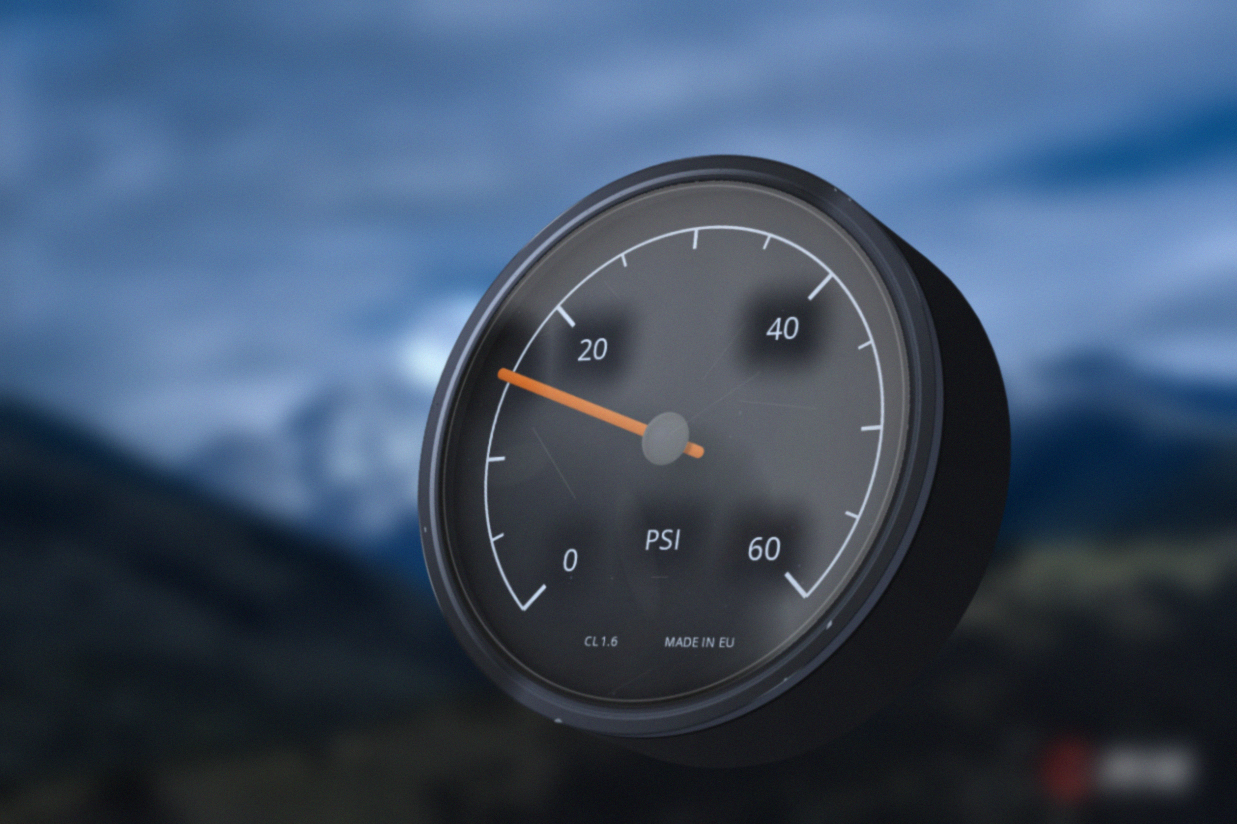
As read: **15** psi
